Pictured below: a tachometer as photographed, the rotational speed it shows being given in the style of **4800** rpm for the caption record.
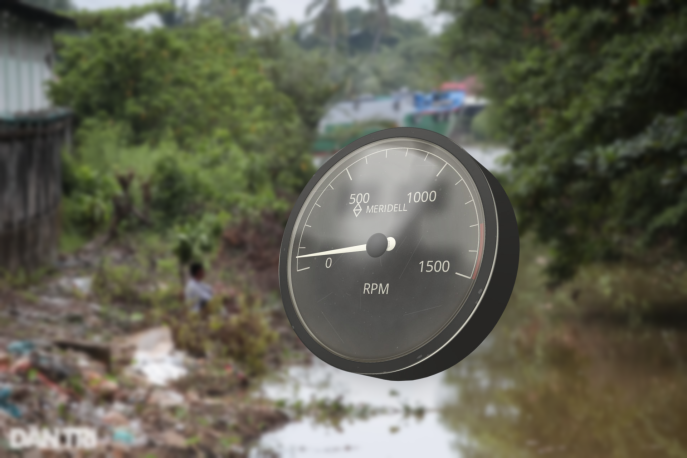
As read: **50** rpm
